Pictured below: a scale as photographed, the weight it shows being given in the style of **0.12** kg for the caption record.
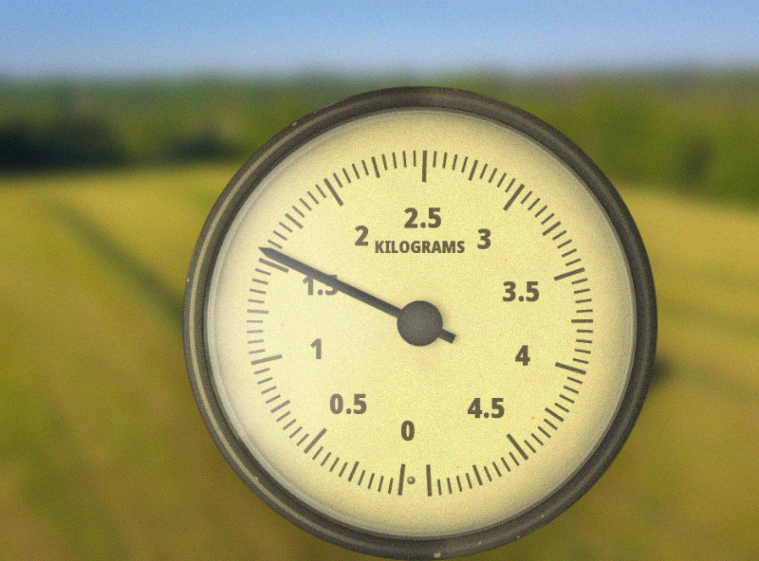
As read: **1.55** kg
